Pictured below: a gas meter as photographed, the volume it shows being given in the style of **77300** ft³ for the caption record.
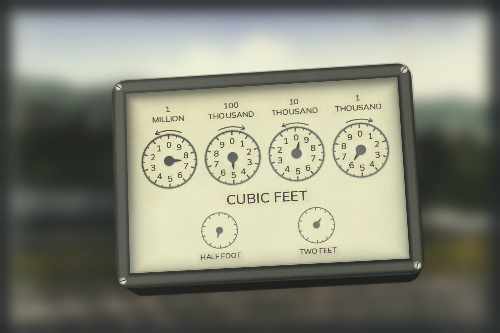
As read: **749600** ft³
